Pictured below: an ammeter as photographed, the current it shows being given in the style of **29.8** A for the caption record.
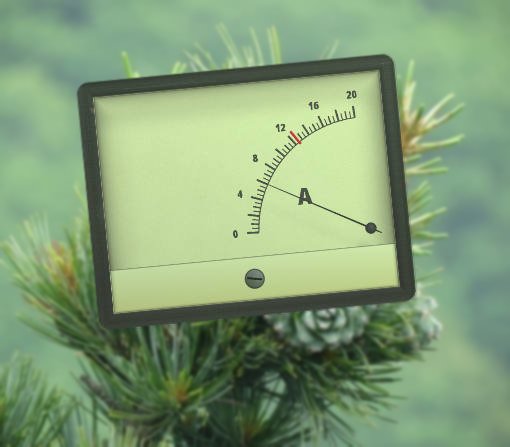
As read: **6** A
